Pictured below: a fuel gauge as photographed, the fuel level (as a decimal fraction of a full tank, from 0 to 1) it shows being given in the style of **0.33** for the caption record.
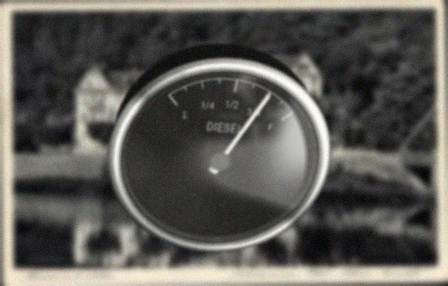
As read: **0.75**
